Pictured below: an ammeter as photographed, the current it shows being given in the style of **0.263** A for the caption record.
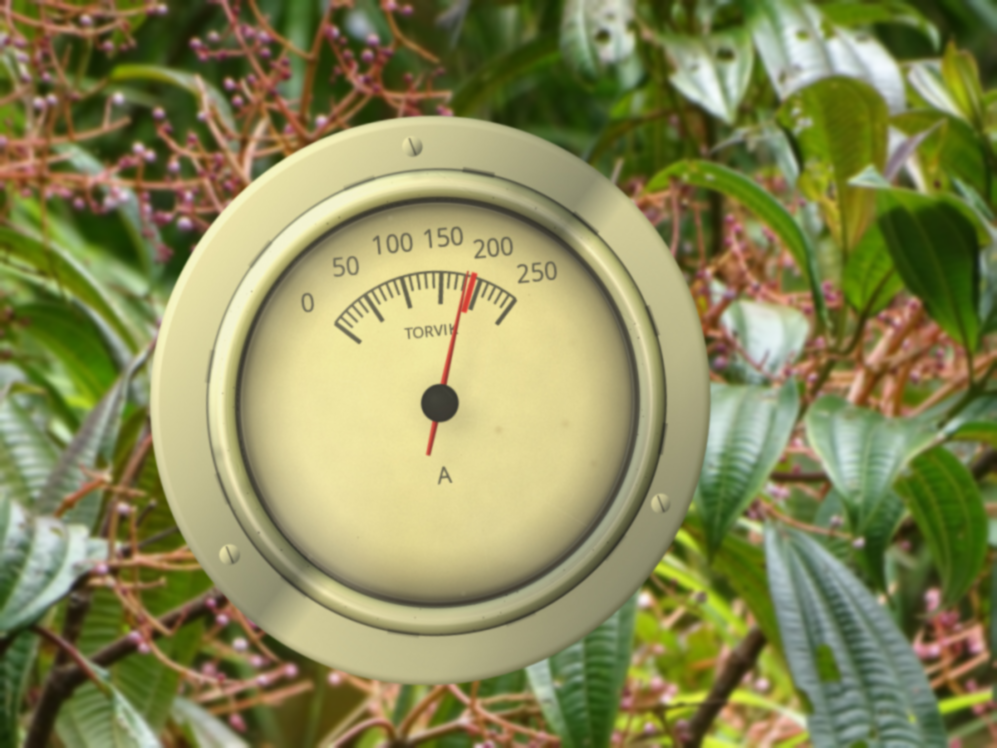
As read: **180** A
